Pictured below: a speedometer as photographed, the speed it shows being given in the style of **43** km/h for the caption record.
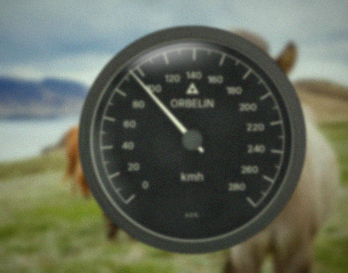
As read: **95** km/h
